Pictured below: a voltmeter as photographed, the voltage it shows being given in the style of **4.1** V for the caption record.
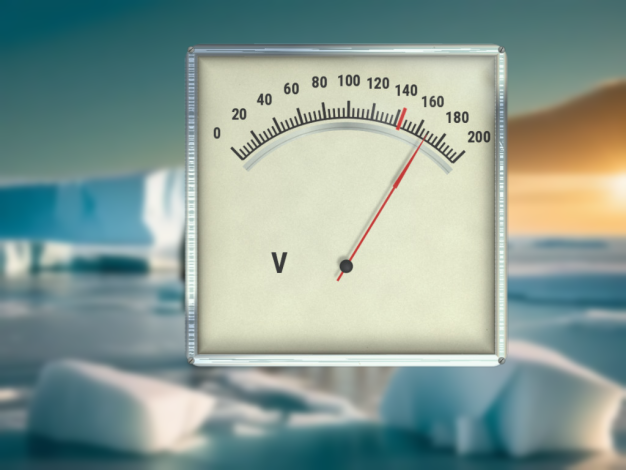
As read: **168** V
